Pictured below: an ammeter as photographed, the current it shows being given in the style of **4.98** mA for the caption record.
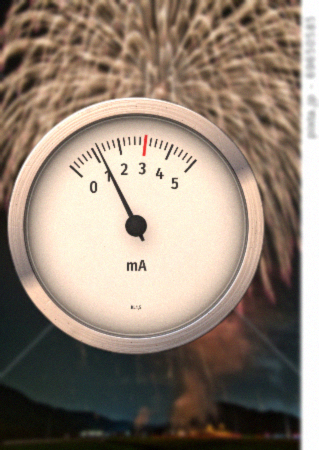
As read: **1.2** mA
